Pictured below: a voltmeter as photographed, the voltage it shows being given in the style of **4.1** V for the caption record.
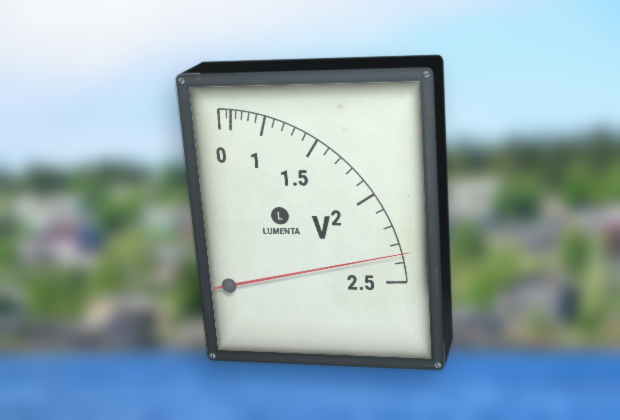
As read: **2.35** V
